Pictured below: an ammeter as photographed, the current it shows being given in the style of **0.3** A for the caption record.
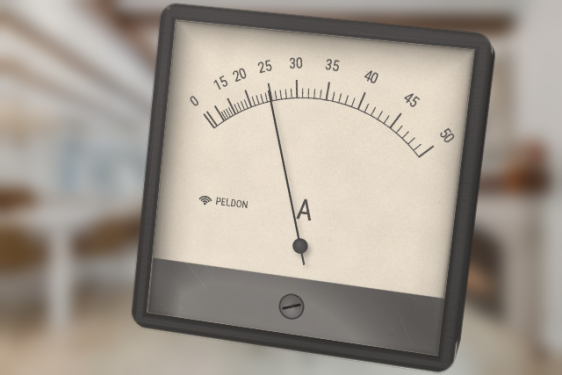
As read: **25** A
